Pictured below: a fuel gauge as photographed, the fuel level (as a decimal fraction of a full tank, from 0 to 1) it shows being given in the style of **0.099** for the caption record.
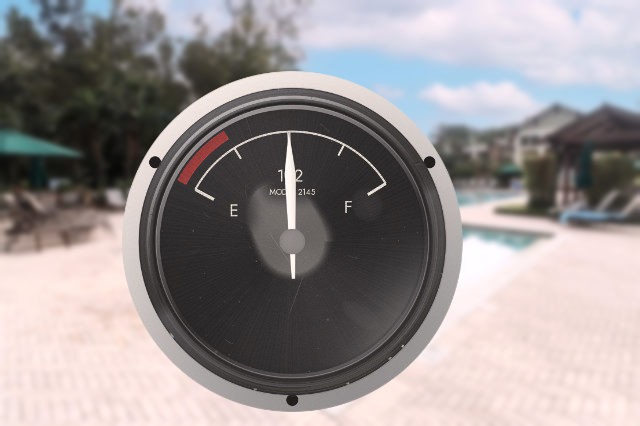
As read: **0.5**
